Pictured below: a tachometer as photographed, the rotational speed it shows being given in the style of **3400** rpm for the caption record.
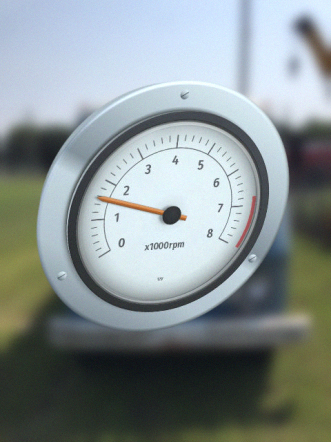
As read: **1600** rpm
